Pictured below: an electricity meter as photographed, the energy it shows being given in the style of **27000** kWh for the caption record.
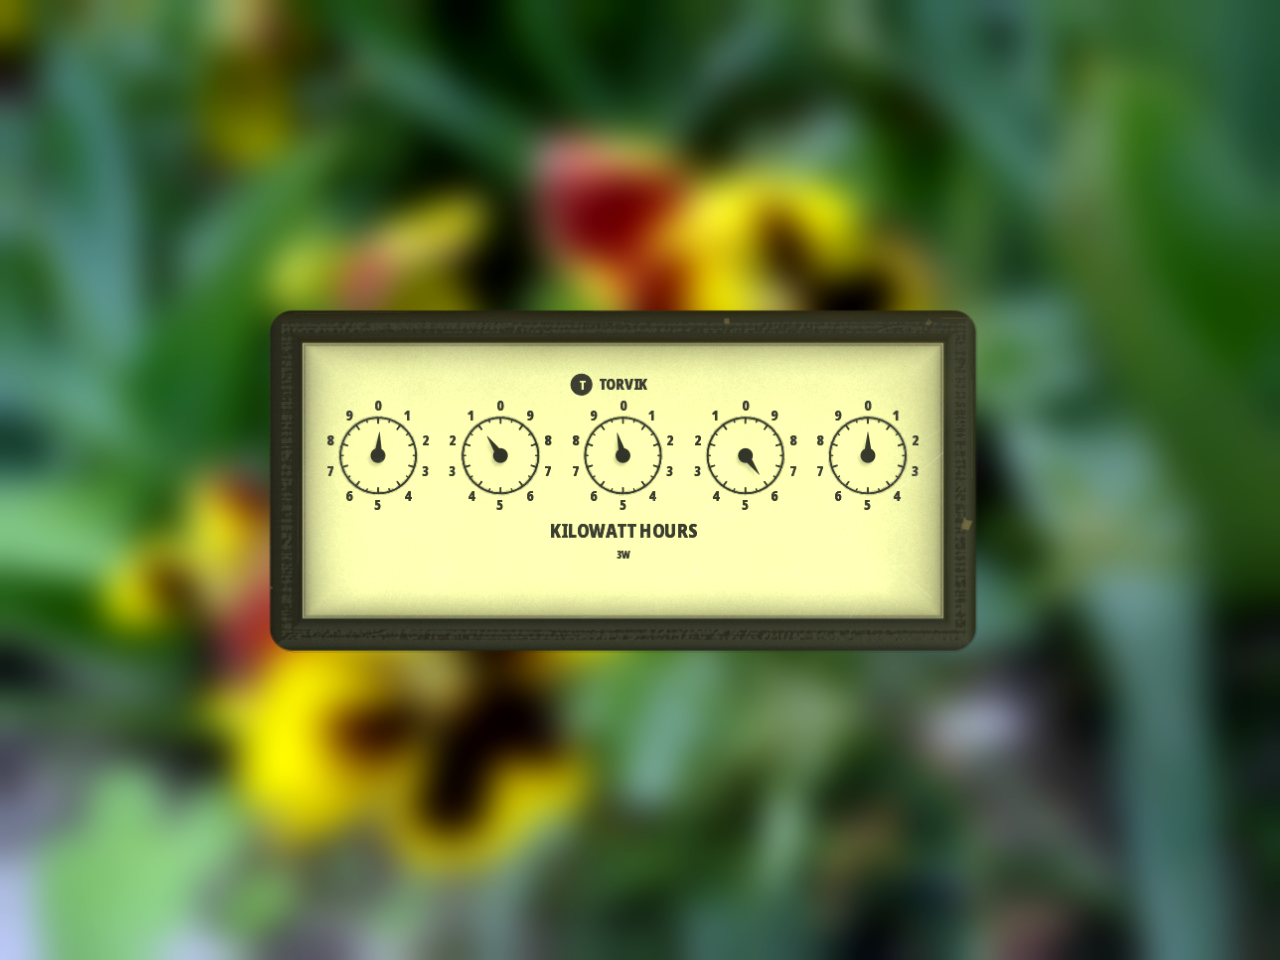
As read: **960** kWh
